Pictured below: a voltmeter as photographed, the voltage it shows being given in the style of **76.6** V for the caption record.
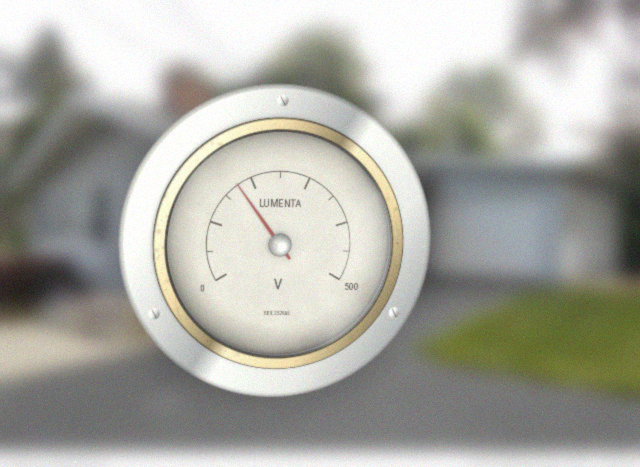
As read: **175** V
